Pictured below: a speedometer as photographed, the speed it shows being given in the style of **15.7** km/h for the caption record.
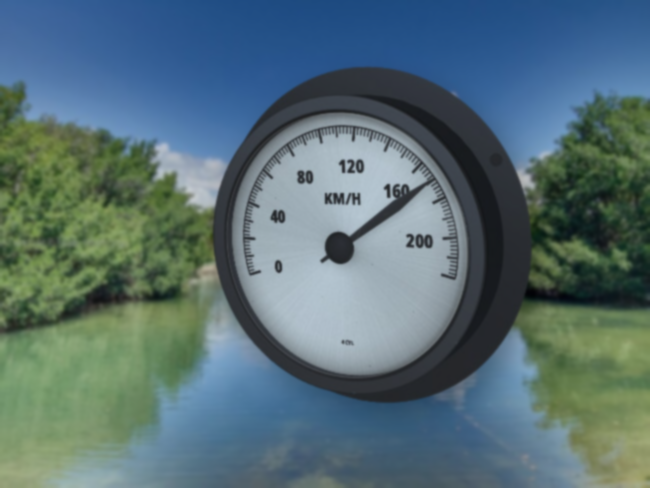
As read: **170** km/h
